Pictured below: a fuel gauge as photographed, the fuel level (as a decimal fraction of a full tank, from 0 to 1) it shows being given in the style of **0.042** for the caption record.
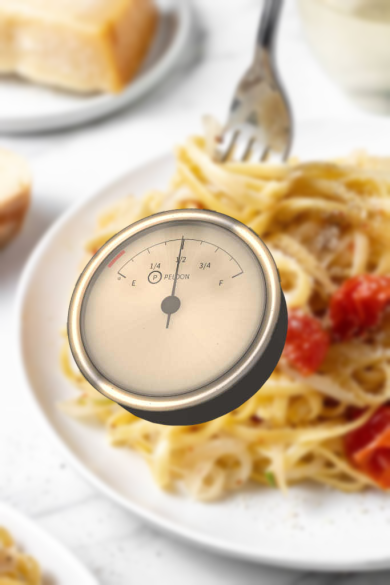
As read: **0.5**
